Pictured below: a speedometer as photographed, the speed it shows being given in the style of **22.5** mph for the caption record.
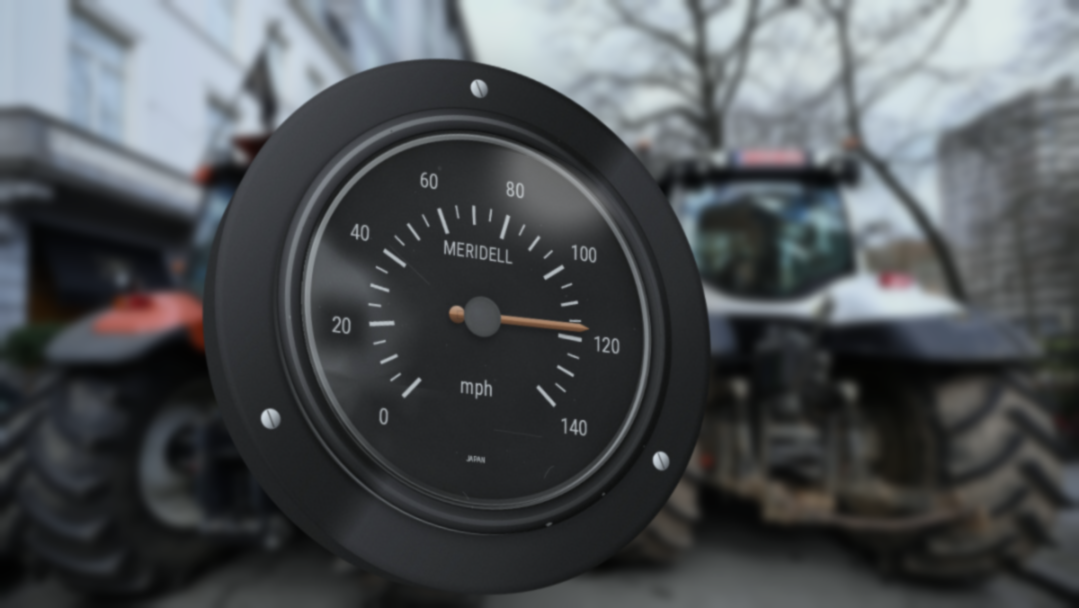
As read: **117.5** mph
